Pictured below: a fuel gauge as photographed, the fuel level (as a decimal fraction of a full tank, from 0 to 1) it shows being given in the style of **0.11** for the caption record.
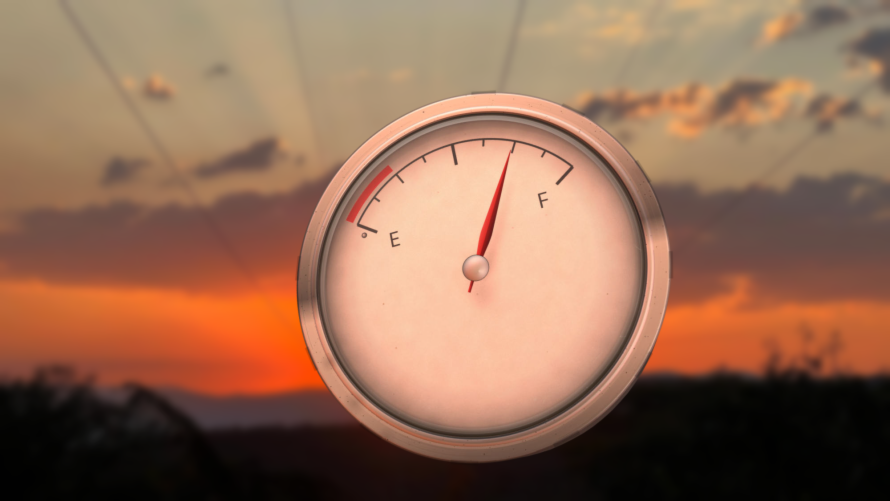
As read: **0.75**
